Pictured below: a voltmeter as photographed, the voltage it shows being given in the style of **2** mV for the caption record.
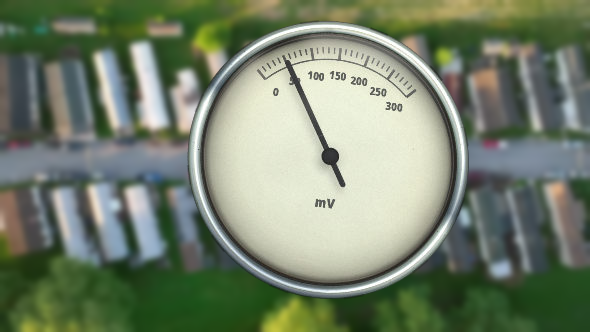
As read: **50** mV
